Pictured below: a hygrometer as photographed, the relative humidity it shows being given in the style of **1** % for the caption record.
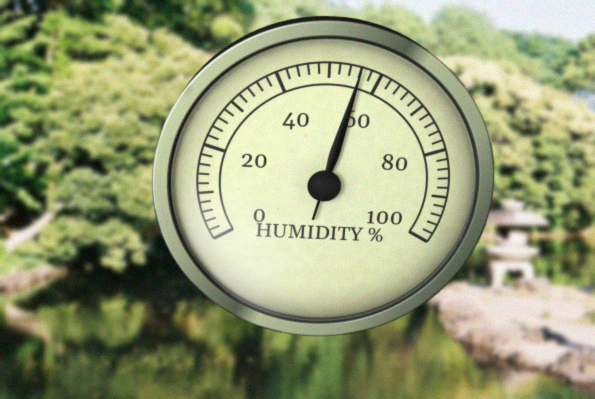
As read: **56** %
